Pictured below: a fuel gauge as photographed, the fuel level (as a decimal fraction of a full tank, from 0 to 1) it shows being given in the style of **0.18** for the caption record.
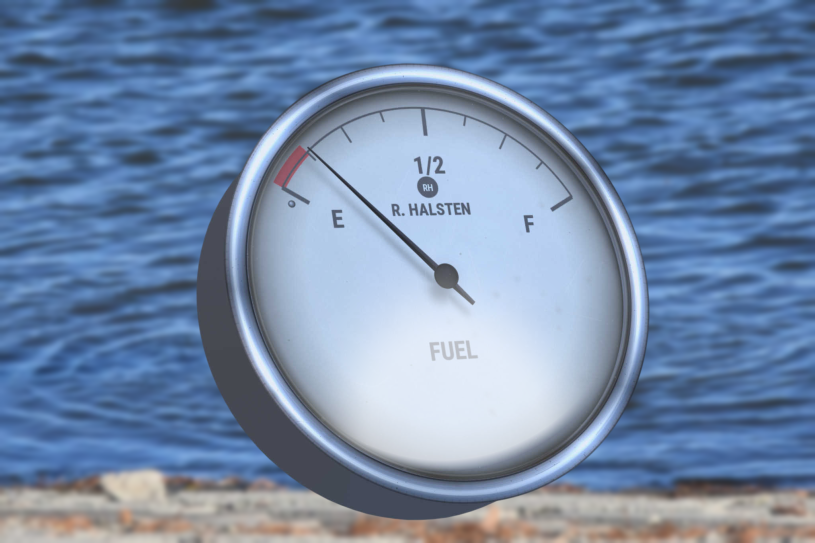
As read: **0.125**
